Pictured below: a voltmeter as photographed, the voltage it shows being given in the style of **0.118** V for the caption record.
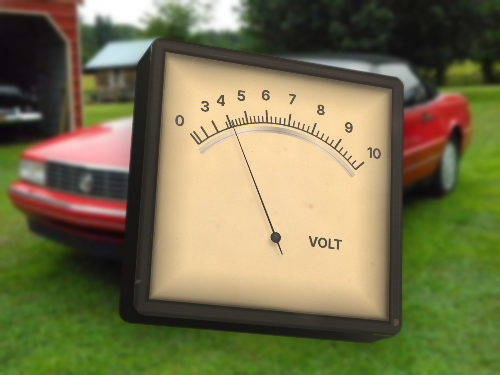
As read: **4** V
